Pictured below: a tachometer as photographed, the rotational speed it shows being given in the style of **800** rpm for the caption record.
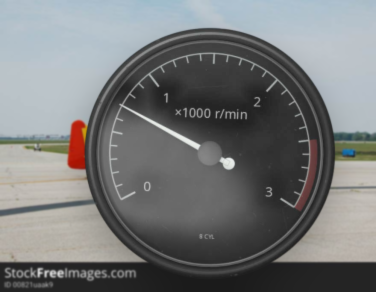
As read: **700** rpm
